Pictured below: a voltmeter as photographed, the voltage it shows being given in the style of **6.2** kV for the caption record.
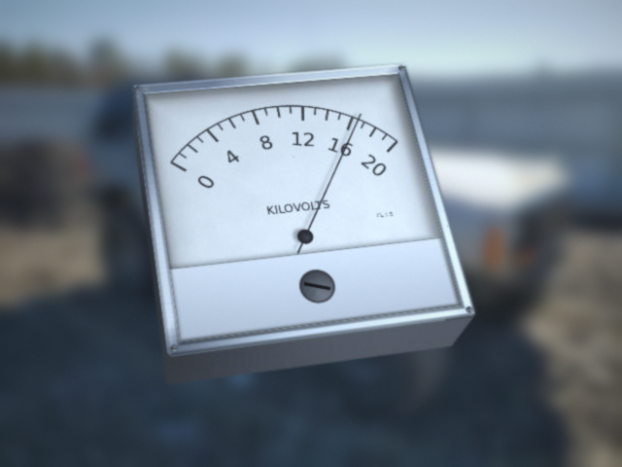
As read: **16.5** kV
